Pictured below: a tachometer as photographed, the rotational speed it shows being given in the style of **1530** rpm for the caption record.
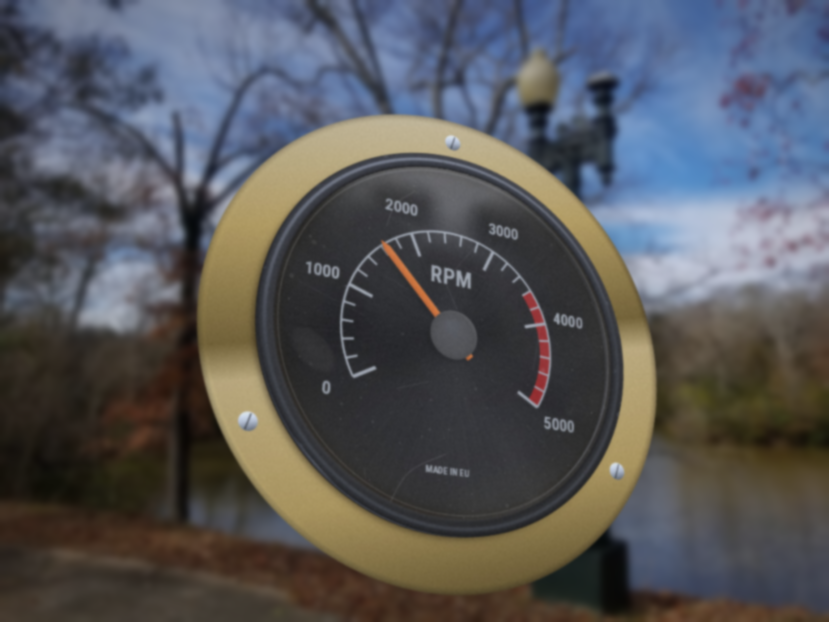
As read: **1600** rpm
